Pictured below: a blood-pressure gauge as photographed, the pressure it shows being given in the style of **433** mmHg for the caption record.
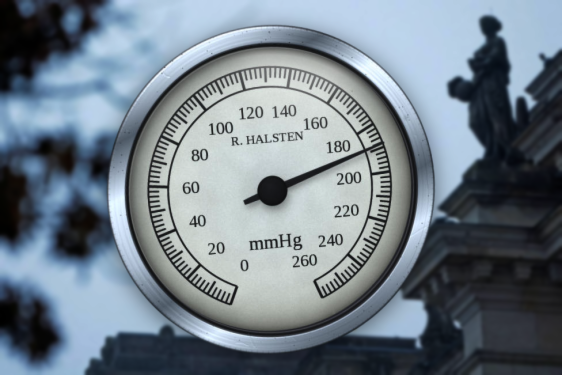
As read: **188** mmHg
